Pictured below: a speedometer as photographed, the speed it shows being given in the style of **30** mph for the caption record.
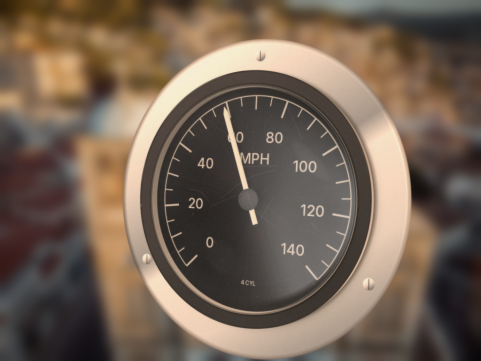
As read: **60** mph
